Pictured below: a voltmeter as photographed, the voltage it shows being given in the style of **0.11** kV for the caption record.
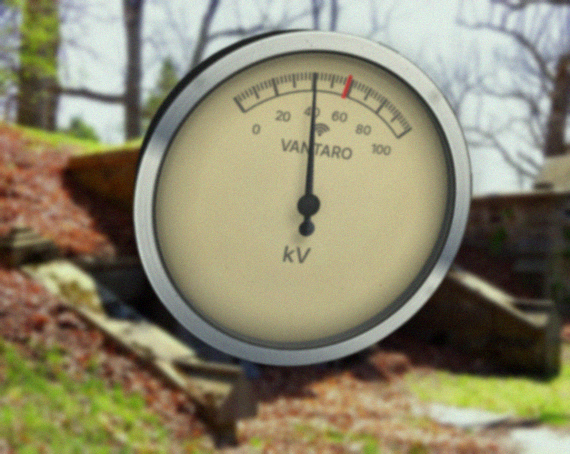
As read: **40** kV
